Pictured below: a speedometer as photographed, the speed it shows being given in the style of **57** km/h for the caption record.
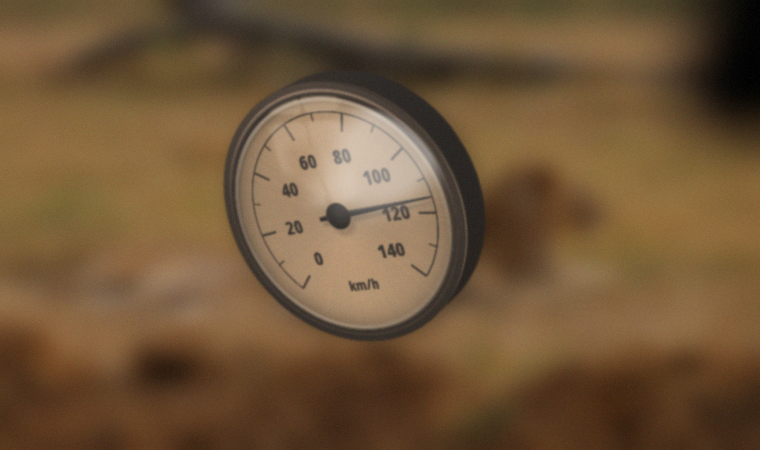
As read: **115** km/h
